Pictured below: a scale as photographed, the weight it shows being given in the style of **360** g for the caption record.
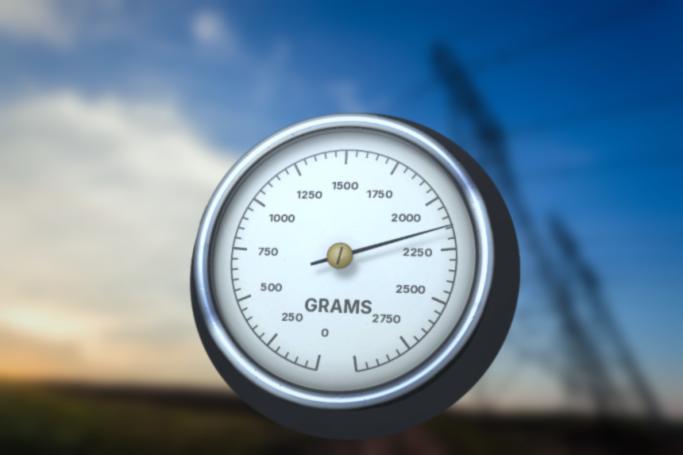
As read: **2150** g
